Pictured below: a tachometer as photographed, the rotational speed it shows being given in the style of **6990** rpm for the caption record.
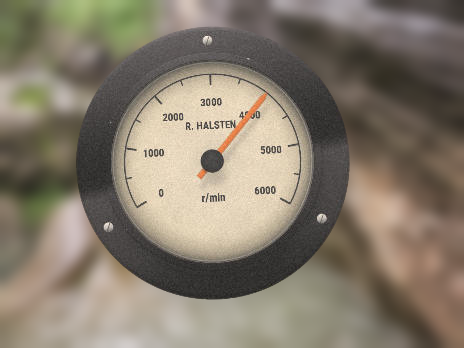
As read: **4000** rpm
